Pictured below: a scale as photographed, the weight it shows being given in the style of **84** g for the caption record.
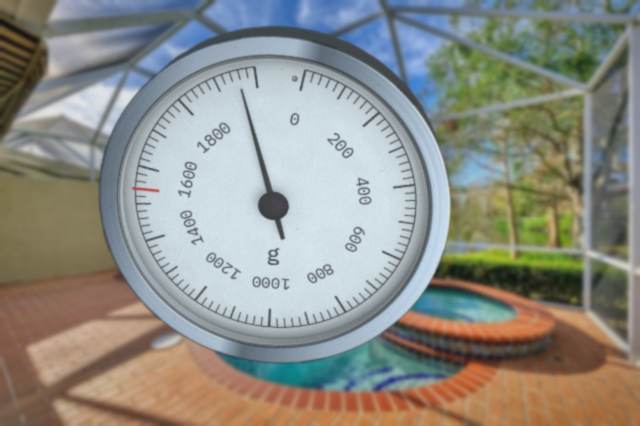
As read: **1960** g
